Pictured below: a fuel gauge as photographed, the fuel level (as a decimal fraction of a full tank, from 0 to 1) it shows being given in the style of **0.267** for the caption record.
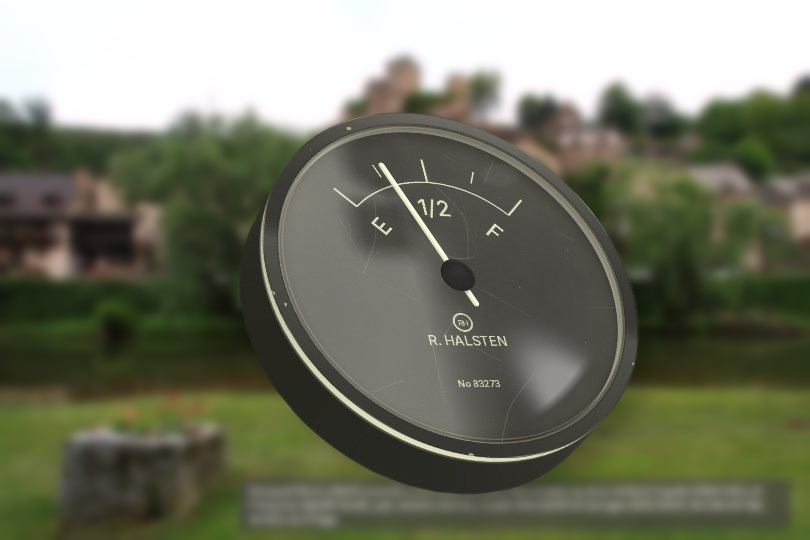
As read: **0.25**
